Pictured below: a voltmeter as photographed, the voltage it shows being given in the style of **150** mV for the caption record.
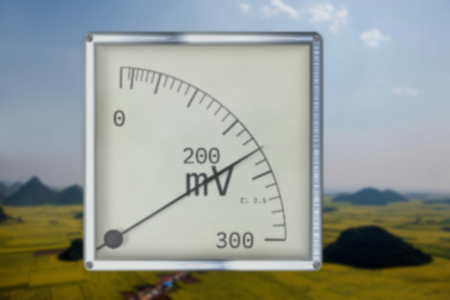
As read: **230** mV
